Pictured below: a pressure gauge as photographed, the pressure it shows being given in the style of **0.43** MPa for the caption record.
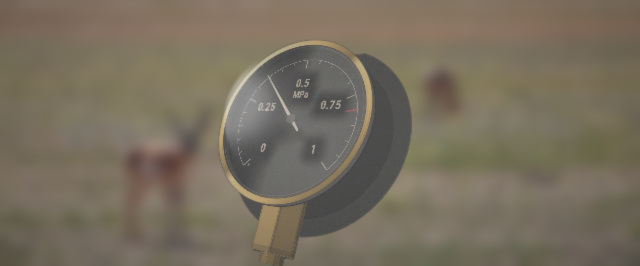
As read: **0.35** MPa
